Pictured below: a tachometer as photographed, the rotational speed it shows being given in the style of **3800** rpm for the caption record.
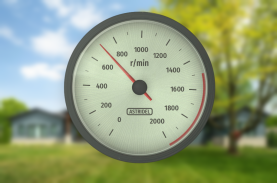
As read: **700** rpm
